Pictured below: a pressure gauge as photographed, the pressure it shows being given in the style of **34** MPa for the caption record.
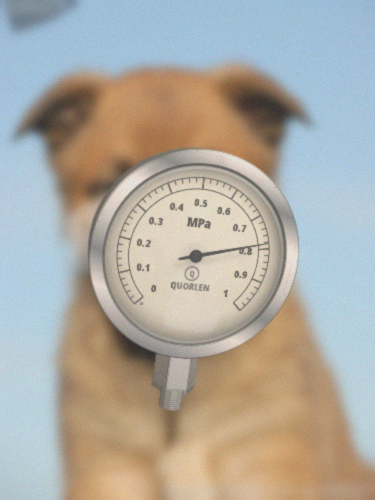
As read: **0.78** MPa
